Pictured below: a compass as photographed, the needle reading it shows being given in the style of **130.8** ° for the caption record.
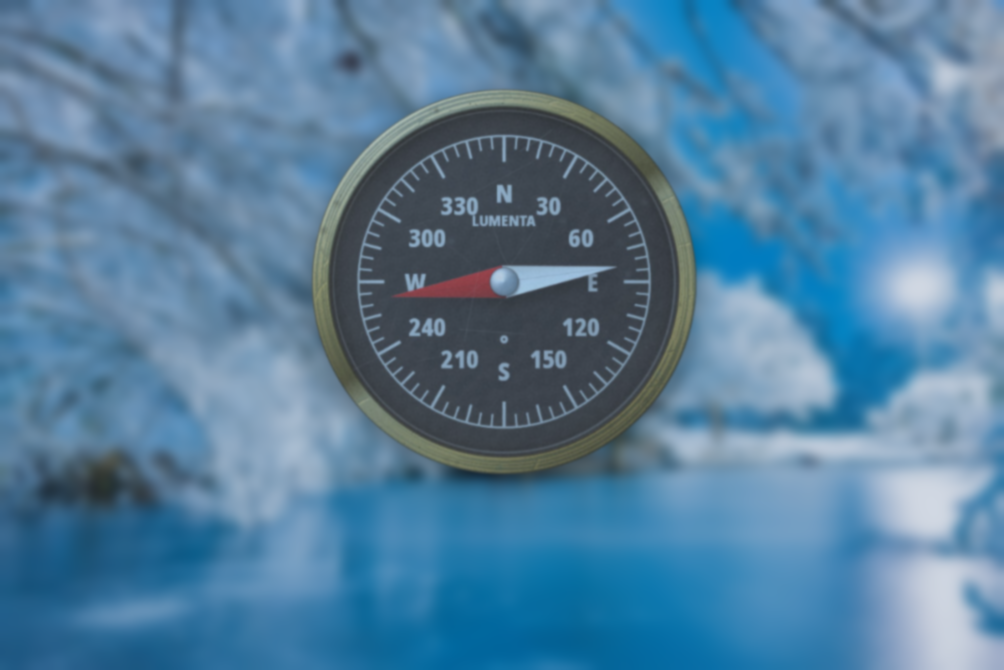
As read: **262.5** °
